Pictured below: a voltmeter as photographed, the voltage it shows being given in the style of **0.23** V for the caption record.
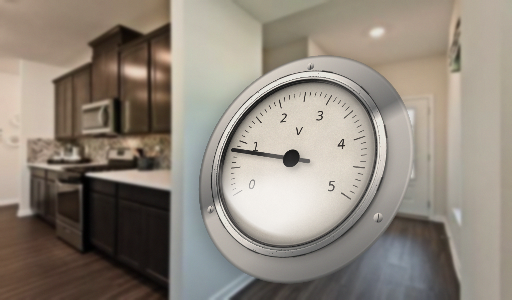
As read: **0.8** V
